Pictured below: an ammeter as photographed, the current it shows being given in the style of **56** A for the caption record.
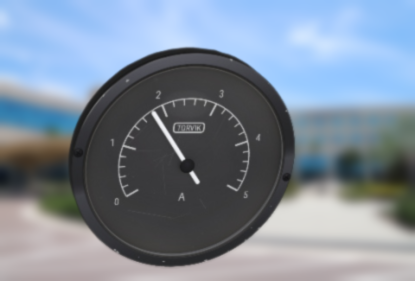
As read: **1.8** A
